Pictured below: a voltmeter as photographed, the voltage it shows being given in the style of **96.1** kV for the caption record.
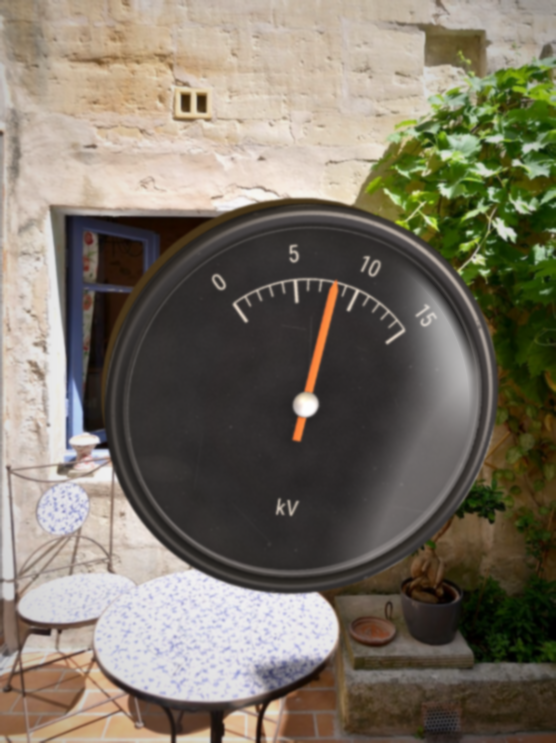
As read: **8** kV
